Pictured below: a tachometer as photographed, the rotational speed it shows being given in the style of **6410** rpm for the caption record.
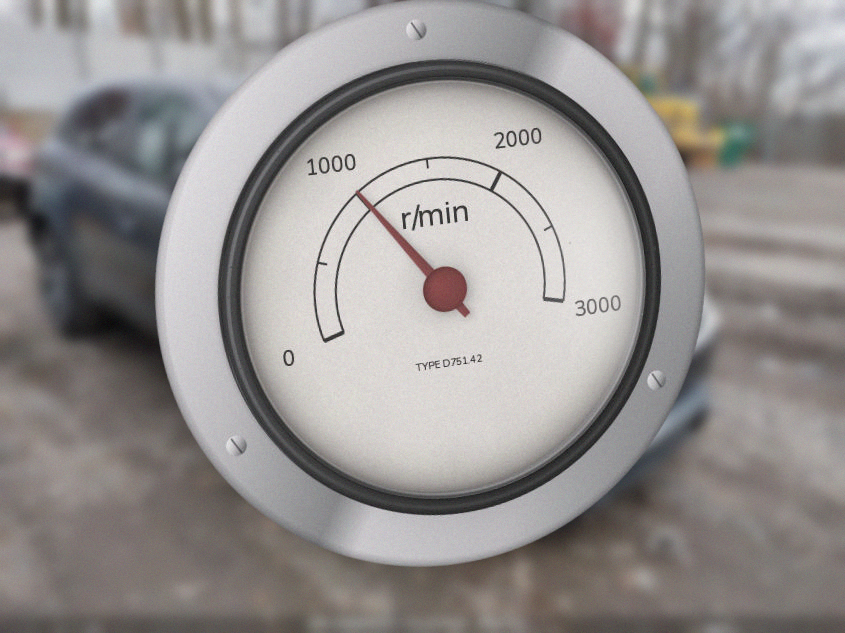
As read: **1000** rpm
